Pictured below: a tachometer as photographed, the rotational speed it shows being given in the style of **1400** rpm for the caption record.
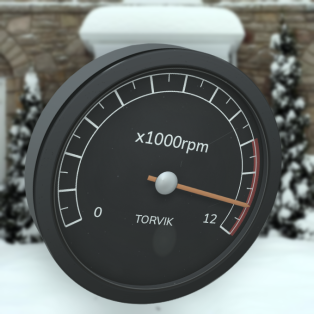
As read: **11000** rpm
